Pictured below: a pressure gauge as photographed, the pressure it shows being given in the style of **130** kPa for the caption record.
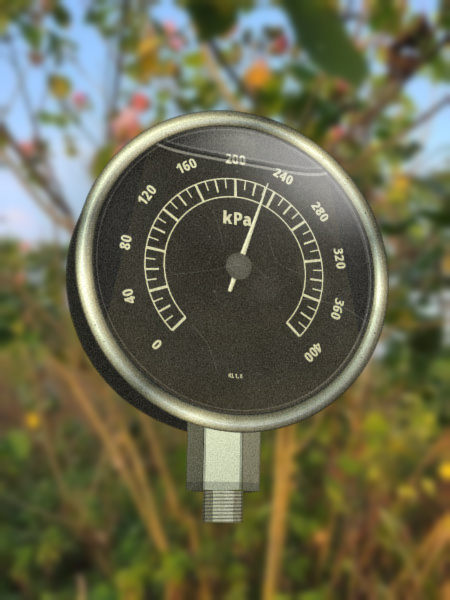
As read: **230** kPa
